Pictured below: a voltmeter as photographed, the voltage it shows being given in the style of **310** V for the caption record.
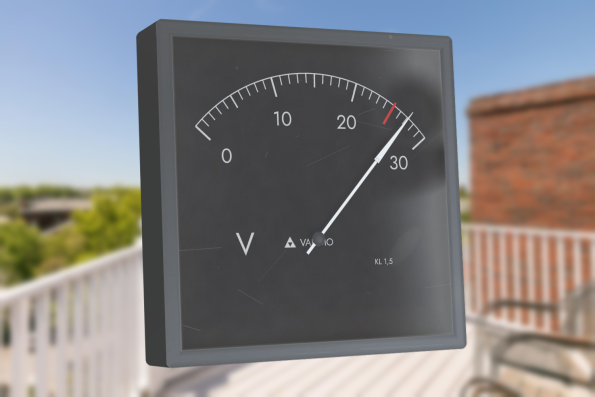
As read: **27** V
